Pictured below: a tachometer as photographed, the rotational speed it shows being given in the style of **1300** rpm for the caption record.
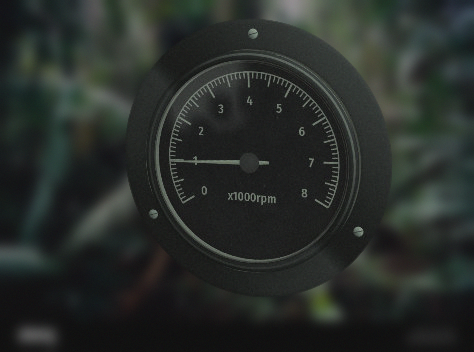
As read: **1000** rpm
